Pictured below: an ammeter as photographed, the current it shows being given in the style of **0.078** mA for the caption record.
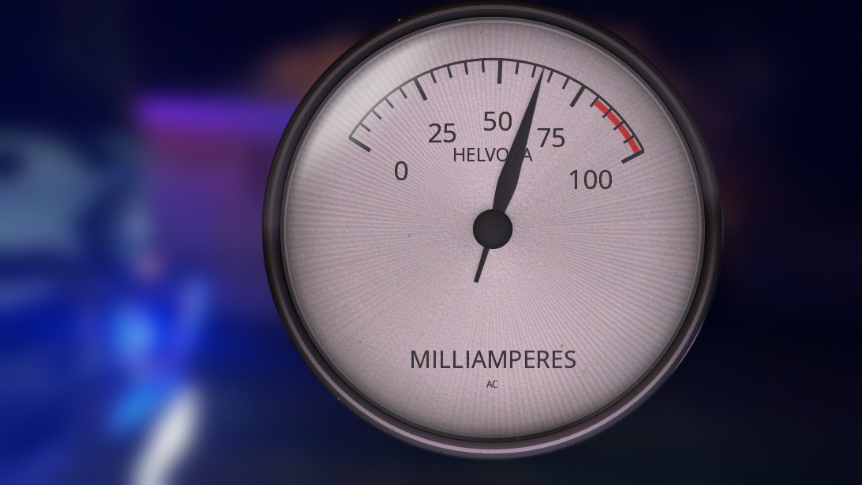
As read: **62.5** mA
